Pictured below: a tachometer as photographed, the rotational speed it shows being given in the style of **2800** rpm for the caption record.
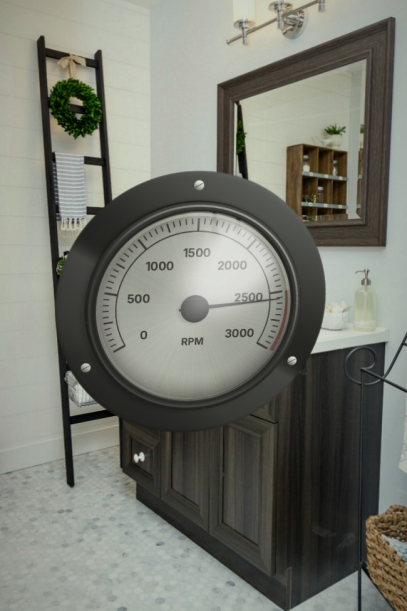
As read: **2550** rpm
